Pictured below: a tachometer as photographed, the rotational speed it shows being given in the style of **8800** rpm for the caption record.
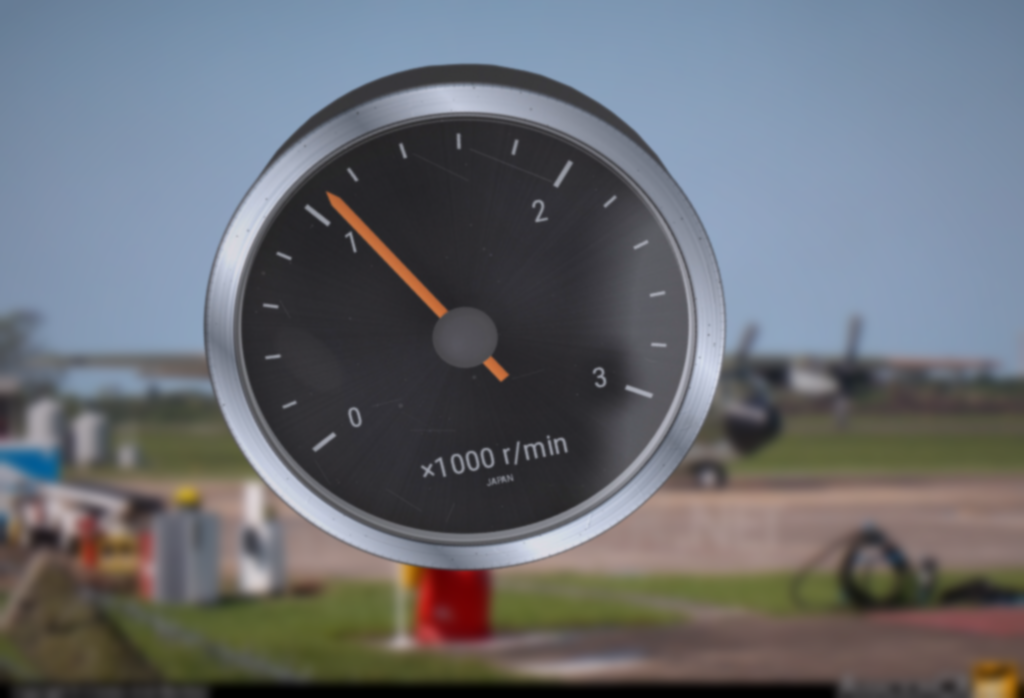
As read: **1100** rpm
